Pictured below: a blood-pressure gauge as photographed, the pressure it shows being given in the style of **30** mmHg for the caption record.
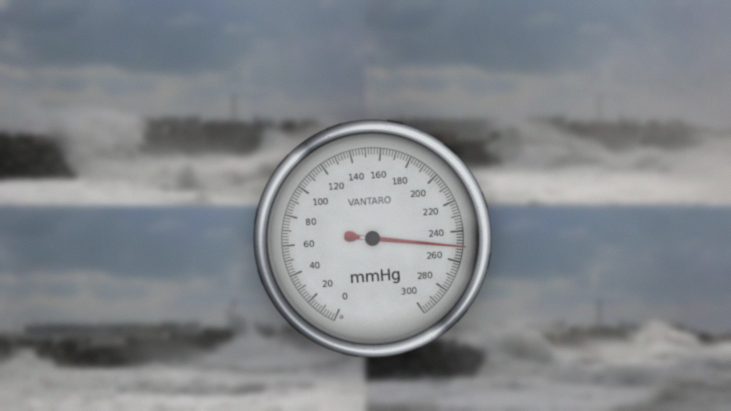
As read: **250** mmHg
